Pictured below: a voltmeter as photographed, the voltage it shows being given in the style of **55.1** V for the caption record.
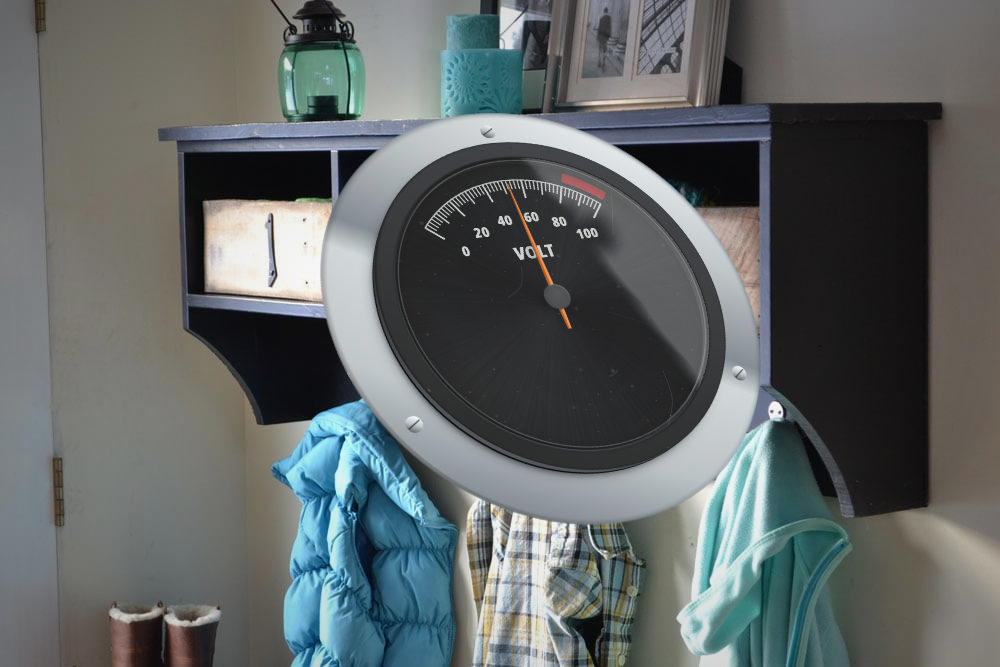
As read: **50** V
